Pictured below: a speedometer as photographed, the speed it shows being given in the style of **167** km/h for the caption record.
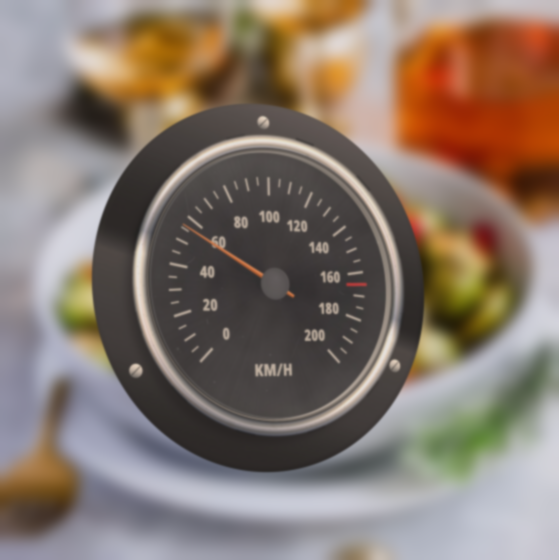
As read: **55** km/h
